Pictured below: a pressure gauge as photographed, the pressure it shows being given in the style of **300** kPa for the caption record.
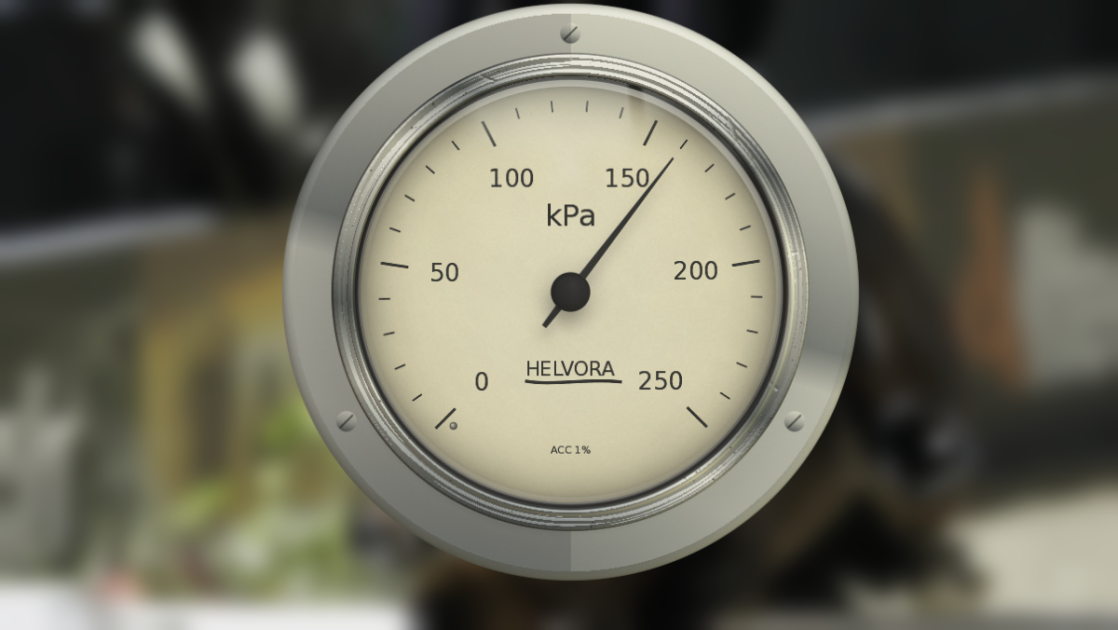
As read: **160** kPa
